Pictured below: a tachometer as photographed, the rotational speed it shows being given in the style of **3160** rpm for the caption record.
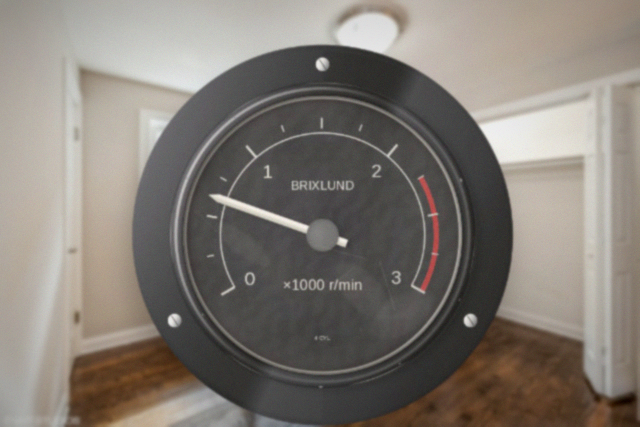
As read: **625** rpm
